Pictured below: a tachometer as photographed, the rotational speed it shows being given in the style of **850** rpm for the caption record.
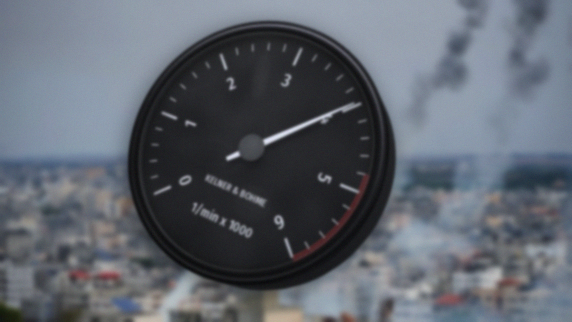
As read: **4000** rpm
